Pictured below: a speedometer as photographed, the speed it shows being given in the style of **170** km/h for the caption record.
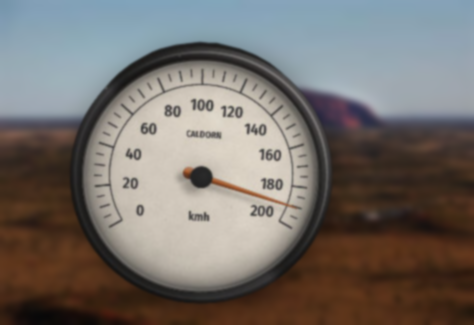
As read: **190** km/h
